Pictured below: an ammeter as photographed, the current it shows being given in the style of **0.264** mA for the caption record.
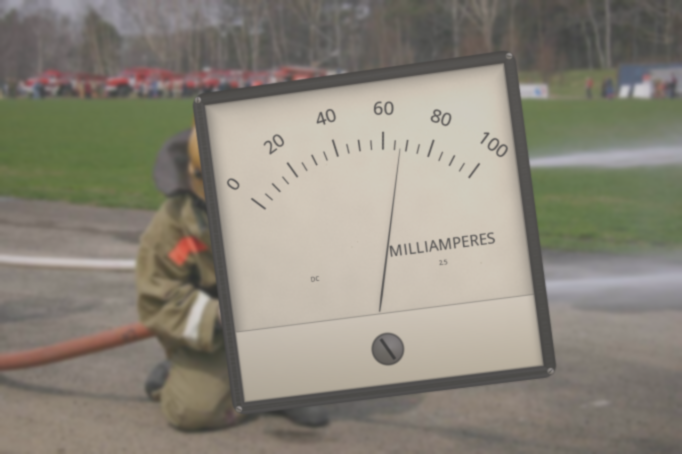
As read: **67.5** mA
